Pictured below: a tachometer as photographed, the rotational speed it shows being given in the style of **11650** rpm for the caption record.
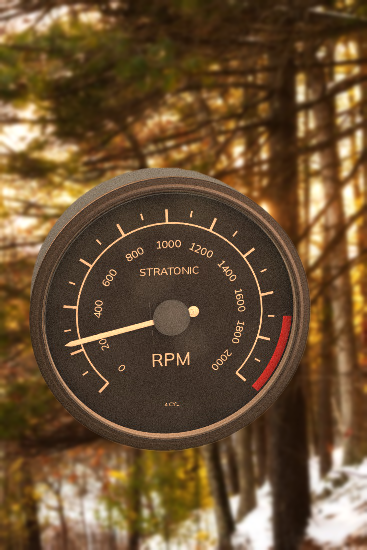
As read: **250** rpm
